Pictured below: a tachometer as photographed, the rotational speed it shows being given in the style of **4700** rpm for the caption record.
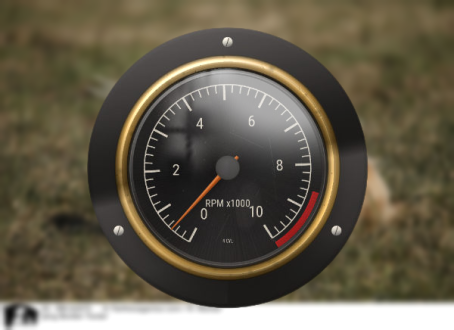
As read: **500** rpm
